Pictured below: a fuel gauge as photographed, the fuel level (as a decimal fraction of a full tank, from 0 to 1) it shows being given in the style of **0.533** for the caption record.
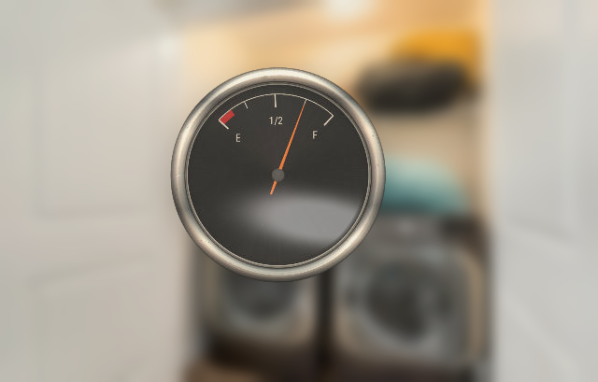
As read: **0.75**
